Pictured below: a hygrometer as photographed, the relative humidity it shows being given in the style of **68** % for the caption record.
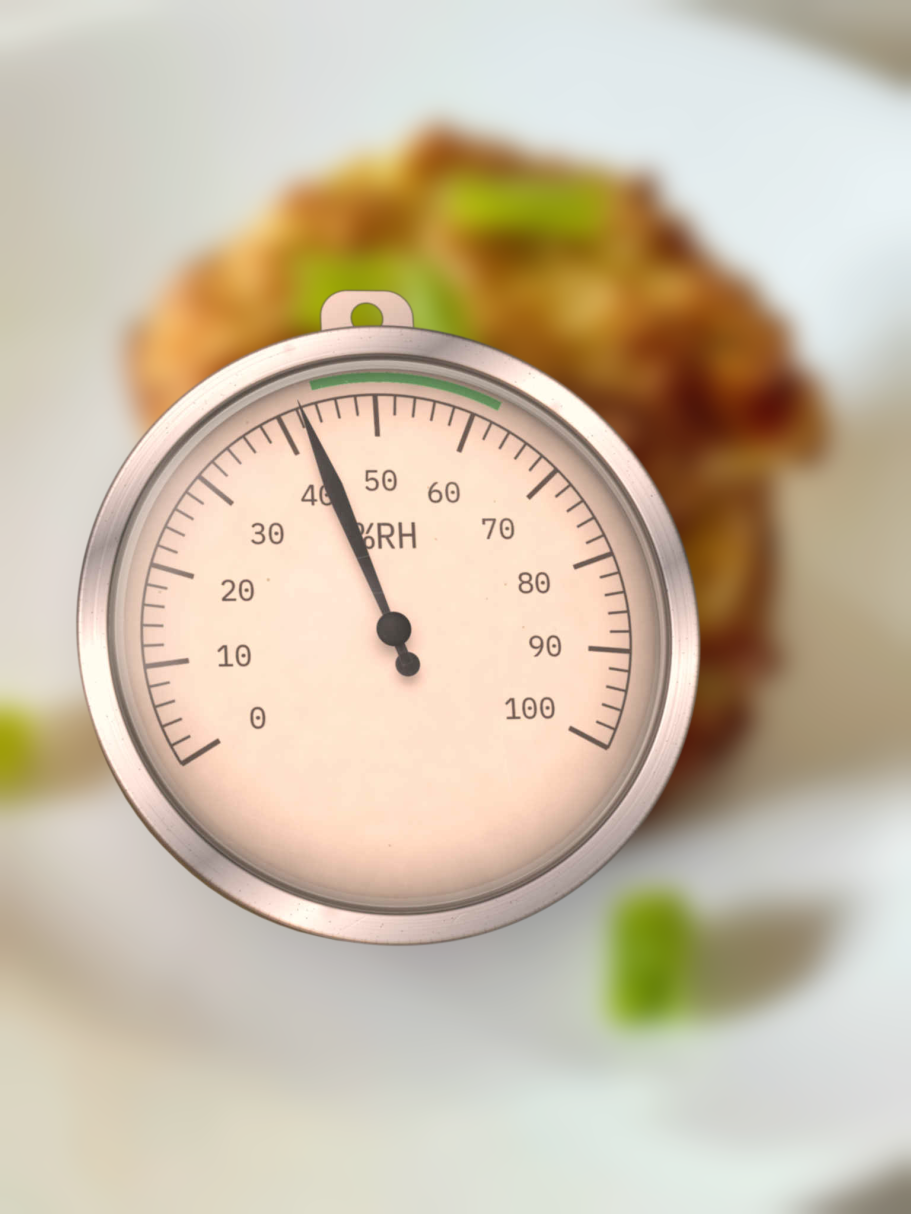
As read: **42** %
